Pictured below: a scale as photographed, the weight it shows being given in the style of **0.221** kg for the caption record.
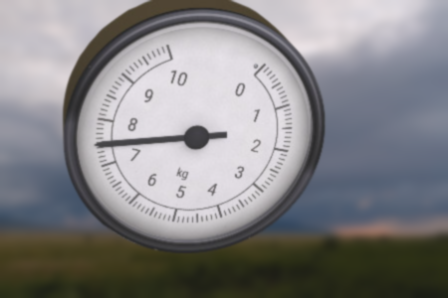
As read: **7.5** kg
